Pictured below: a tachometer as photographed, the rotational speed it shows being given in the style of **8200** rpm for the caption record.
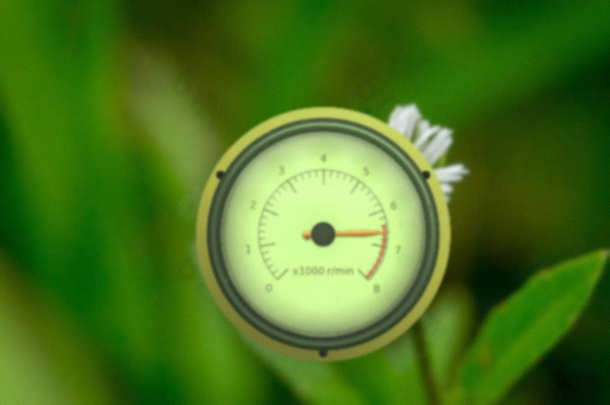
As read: **6600** rpm
